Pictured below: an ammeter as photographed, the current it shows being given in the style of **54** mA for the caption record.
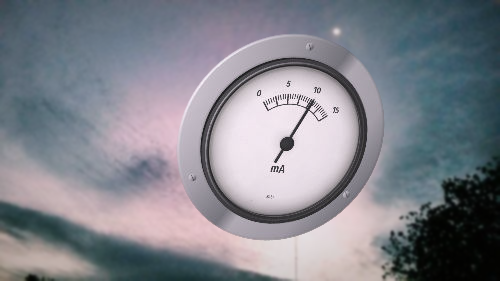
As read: **10** mA
